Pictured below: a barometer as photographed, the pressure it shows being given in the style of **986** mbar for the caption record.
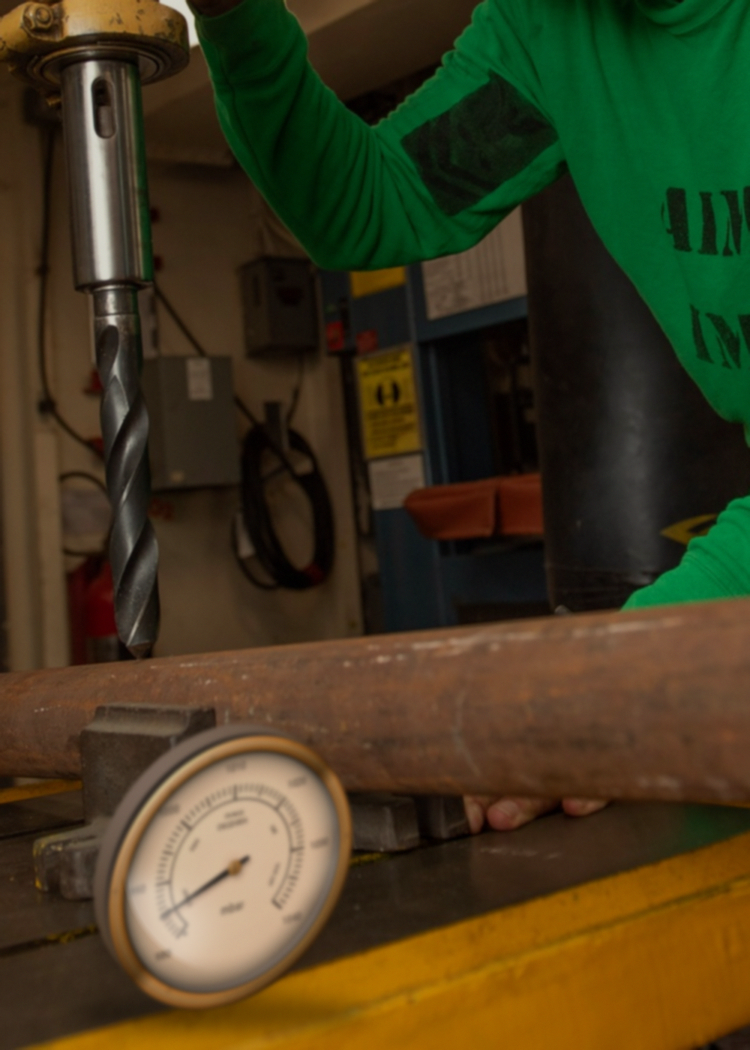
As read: **985** mbar
